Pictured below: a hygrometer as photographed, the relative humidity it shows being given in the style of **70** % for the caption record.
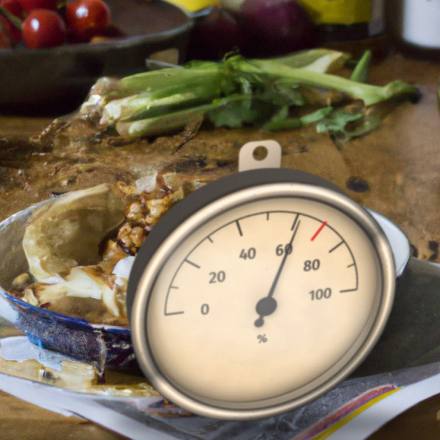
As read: **60** %
